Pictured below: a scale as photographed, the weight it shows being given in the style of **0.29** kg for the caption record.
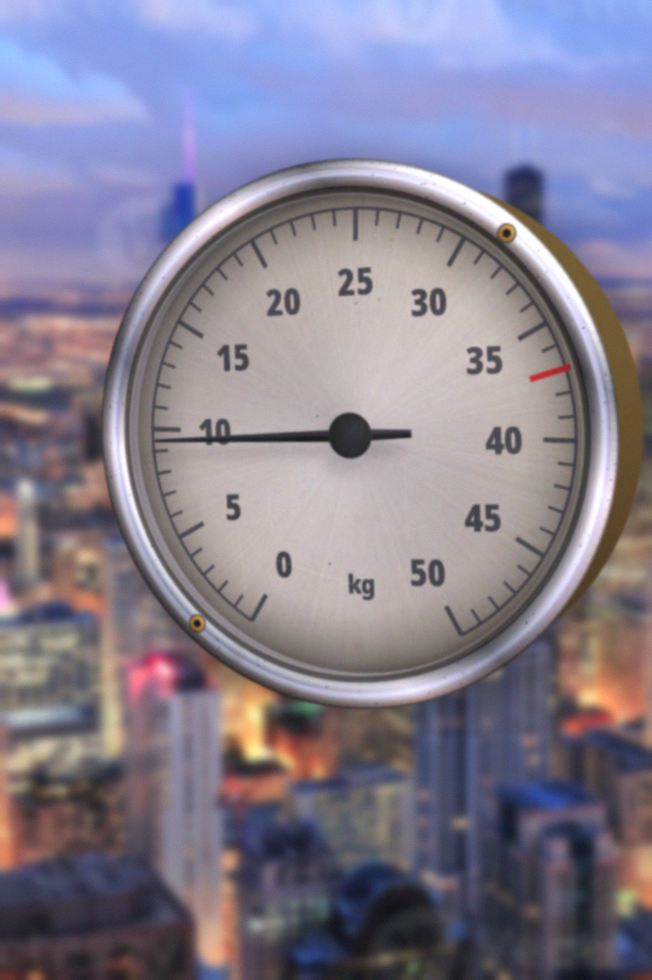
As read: **9.5** kg
